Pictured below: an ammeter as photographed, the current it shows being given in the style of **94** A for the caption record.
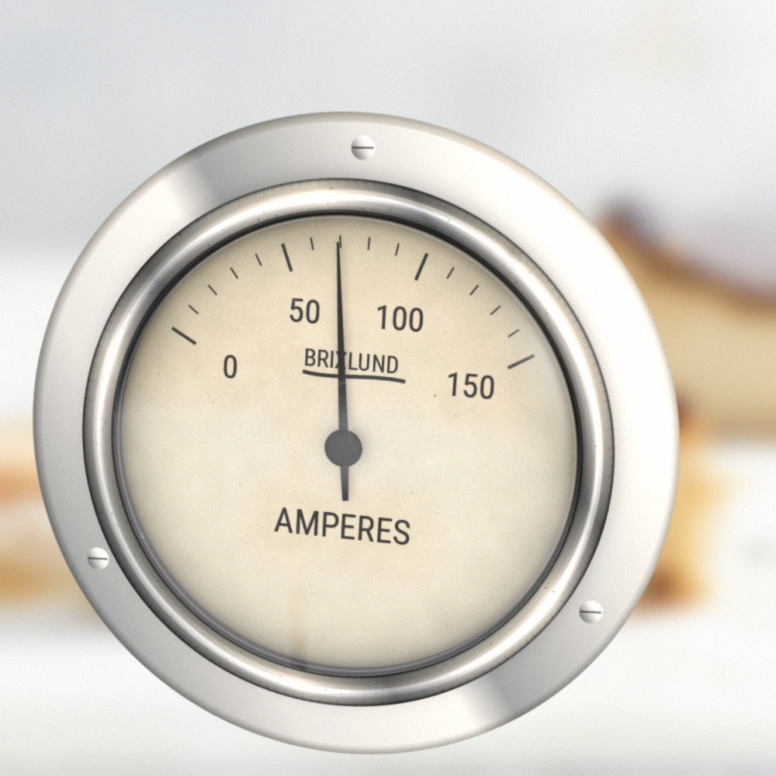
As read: **70** A
